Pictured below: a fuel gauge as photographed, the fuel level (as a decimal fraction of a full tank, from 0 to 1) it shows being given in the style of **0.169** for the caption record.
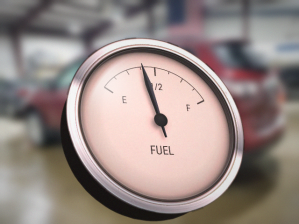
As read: **0.375**
